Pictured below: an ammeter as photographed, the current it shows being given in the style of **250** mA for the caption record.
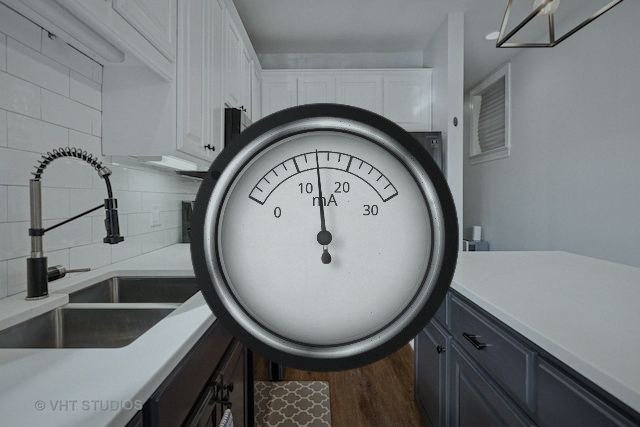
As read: **14** mA
